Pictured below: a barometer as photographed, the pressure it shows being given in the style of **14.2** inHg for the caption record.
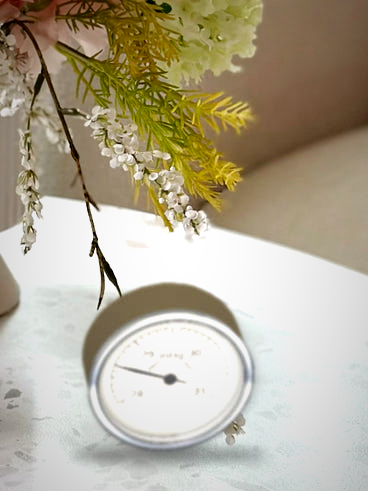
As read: **28.6** inHg
